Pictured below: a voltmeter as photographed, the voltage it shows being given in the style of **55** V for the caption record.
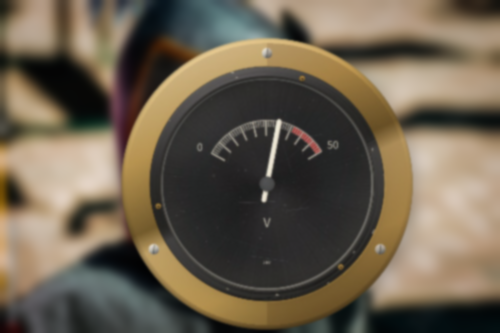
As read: **30** V
